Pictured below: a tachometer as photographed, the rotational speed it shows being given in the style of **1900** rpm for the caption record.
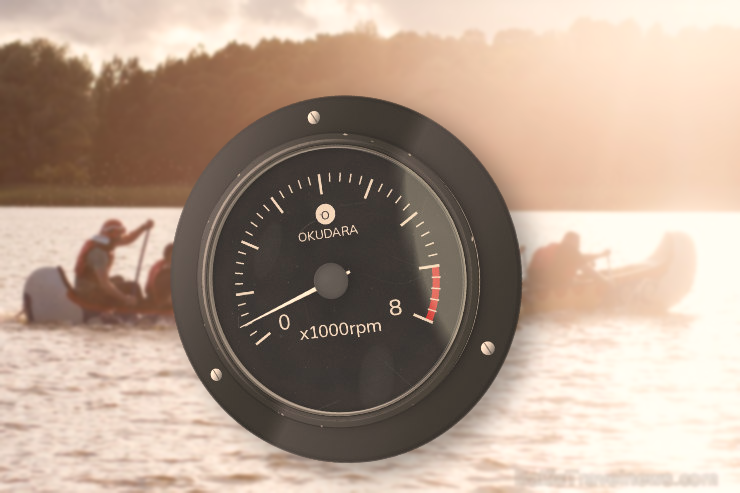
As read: **400** rpm
